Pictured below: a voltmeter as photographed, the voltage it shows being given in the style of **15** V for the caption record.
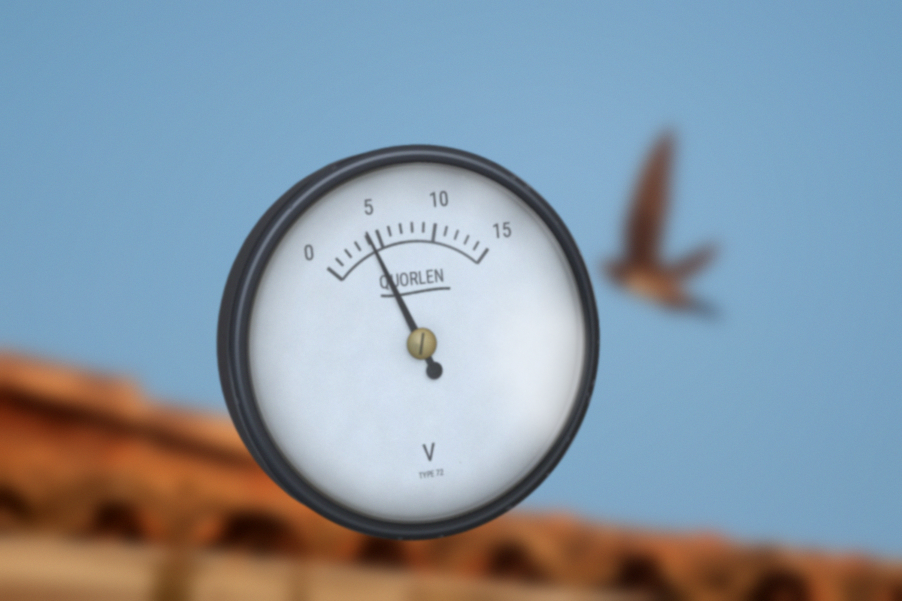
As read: **4** V
